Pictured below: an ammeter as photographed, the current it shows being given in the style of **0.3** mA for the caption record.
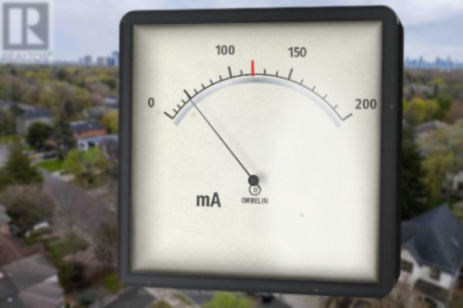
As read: **50** mA
